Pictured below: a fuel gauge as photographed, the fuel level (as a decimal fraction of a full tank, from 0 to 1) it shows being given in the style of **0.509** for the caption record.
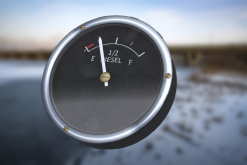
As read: **0.25**
